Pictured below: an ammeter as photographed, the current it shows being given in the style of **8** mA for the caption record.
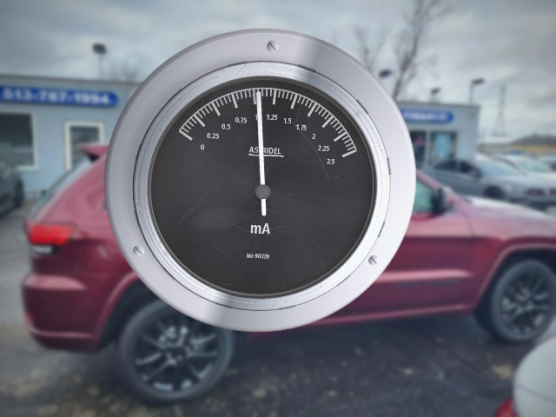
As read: **1.05** mA
